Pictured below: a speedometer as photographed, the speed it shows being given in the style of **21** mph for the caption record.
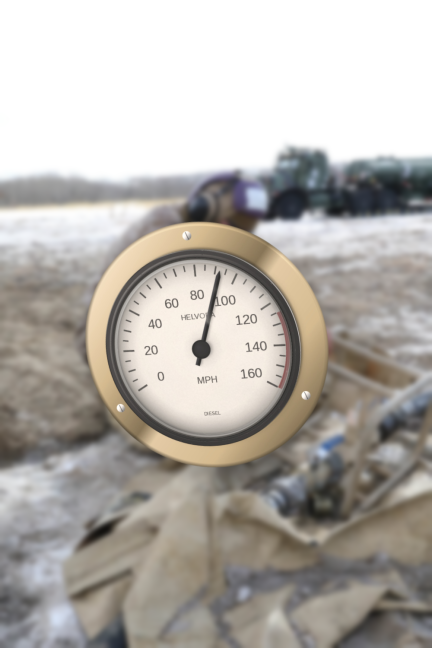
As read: **92.5** mph
